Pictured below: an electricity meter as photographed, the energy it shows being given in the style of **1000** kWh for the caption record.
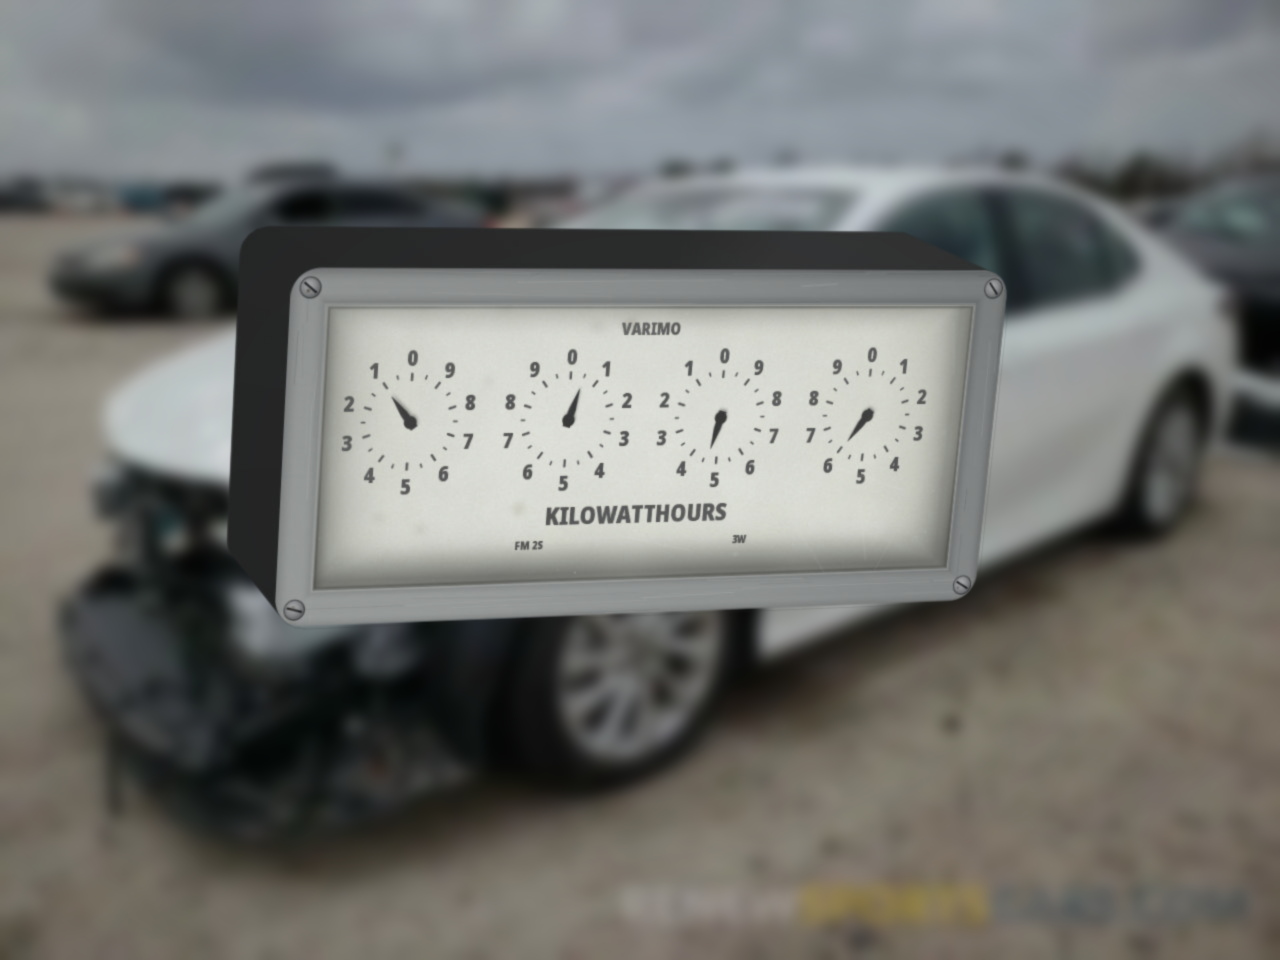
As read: **1046** kWh
